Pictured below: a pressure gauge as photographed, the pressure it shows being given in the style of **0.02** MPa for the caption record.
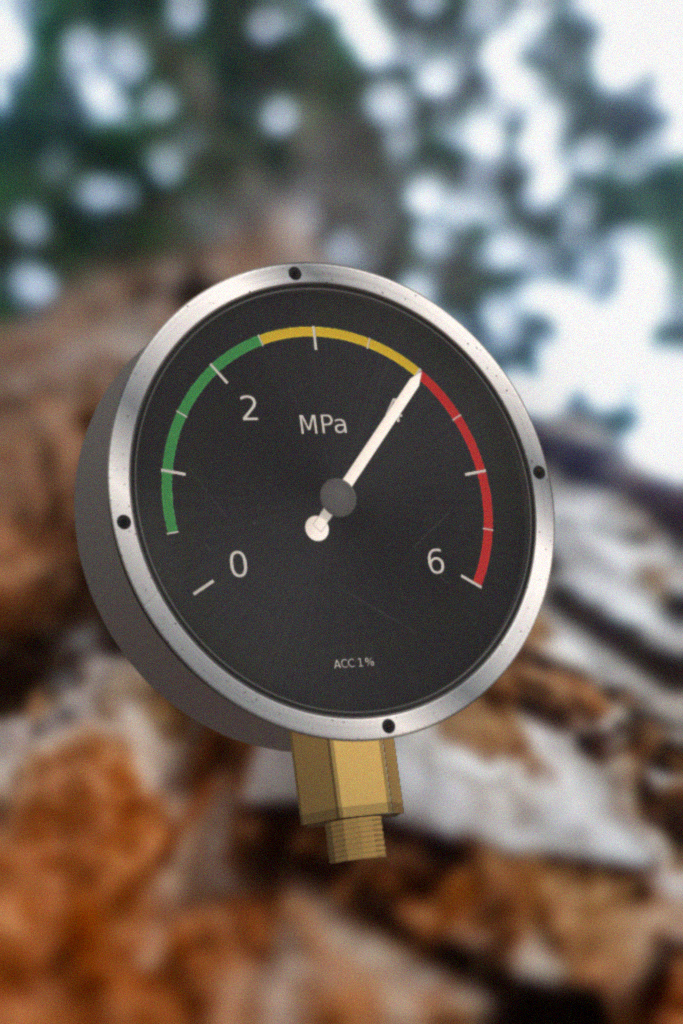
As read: **4** MPa
